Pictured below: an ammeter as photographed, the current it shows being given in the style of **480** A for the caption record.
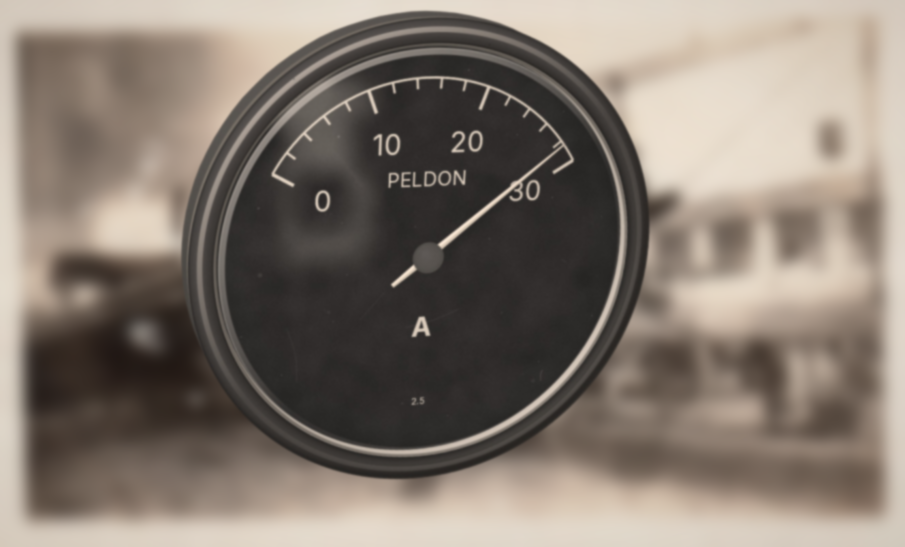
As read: **28** A
